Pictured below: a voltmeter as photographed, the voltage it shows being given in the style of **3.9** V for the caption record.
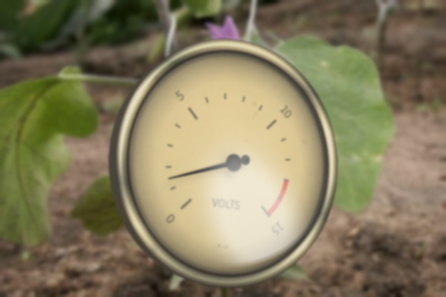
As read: **1.5** V
